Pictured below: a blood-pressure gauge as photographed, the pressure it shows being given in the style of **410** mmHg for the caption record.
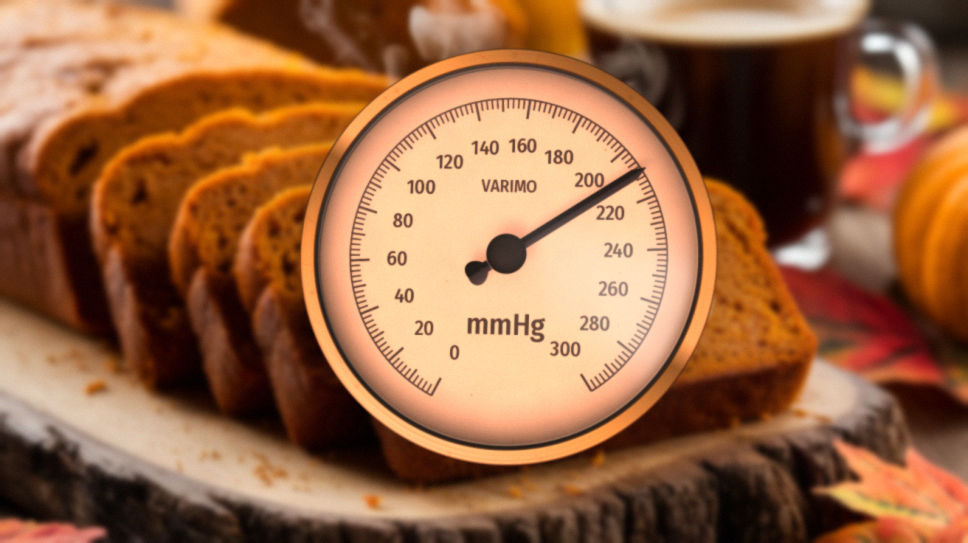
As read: **210** mmHg
